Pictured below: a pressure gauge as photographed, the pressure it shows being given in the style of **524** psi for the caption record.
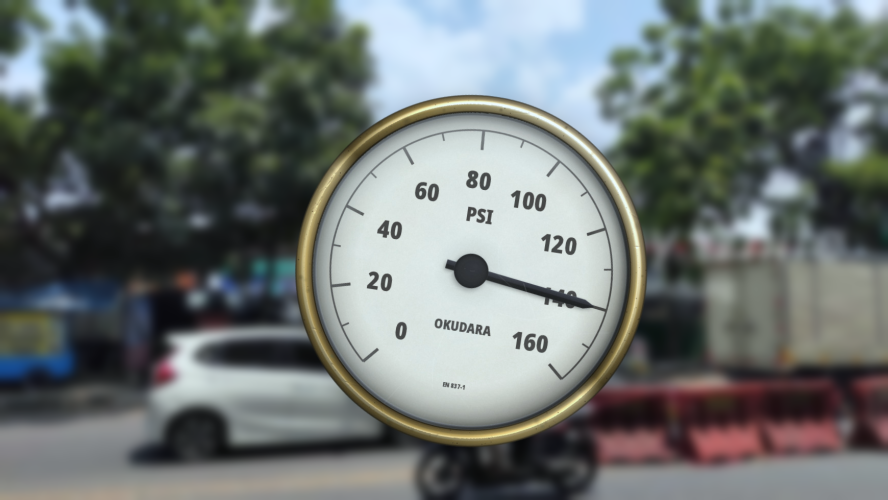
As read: **140** psi
